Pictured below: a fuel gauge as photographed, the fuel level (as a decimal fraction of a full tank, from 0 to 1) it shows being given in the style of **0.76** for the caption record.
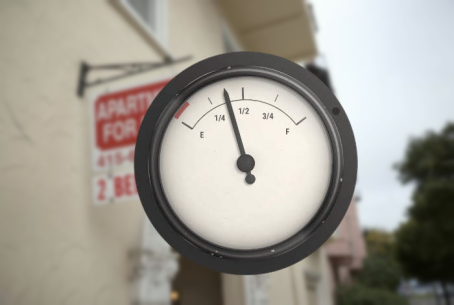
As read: **0.375**
